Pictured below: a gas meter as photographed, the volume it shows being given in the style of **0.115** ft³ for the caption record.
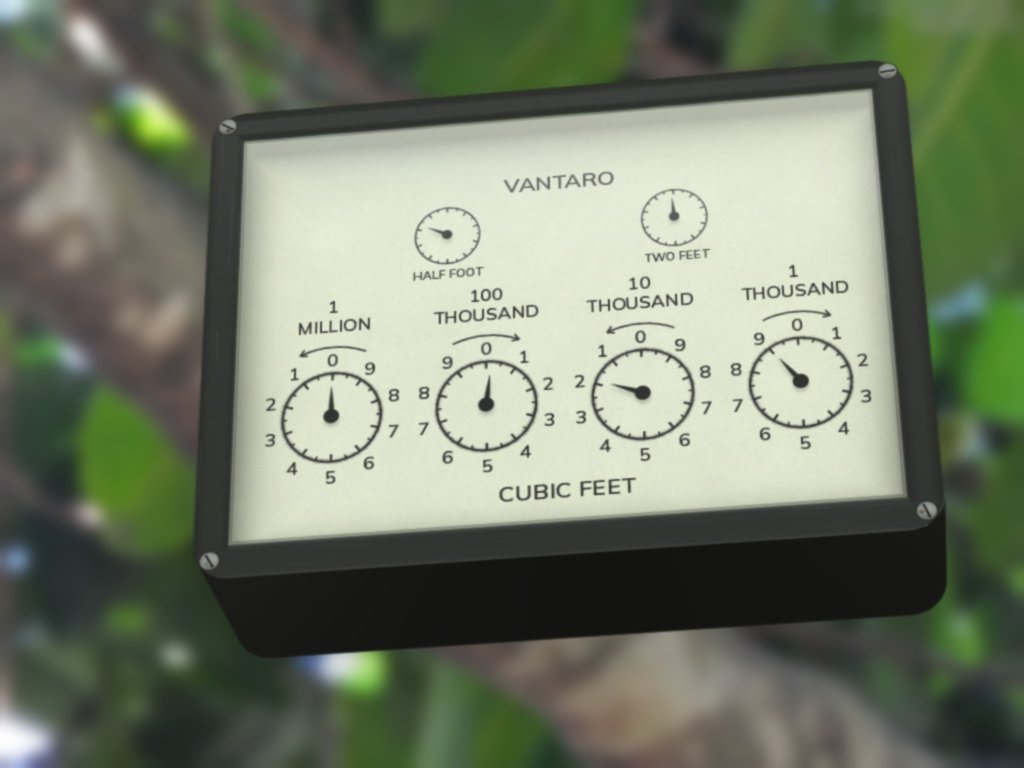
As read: **1900** ft³
